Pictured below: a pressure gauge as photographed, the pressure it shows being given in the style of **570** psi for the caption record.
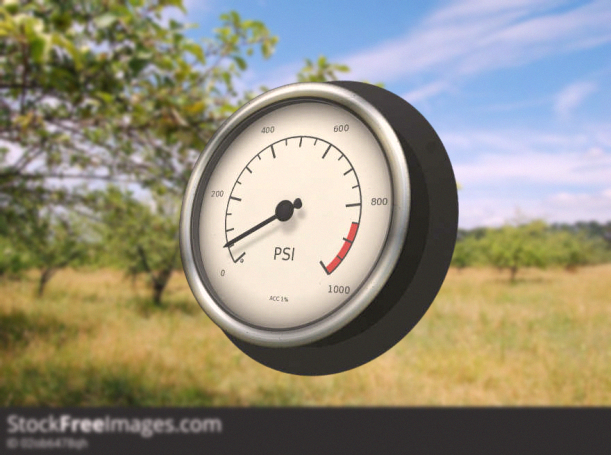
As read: **50** psi
